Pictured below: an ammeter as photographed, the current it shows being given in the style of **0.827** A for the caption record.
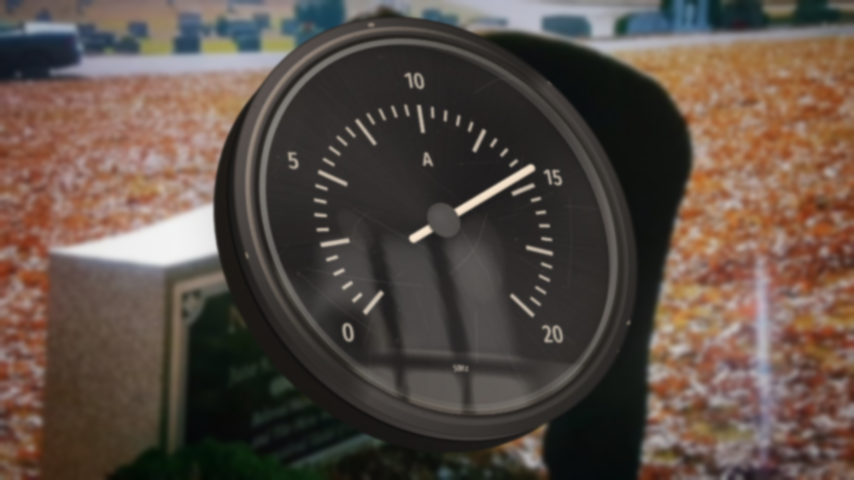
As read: **14.5** A
